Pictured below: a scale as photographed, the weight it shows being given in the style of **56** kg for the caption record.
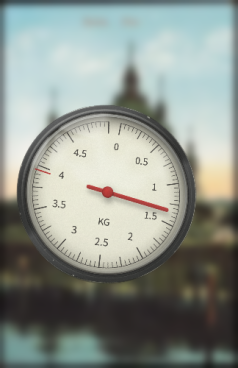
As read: **1.35** kg
